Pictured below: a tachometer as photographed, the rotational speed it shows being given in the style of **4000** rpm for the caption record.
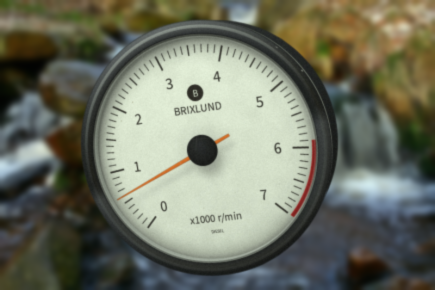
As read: **600** rpm
